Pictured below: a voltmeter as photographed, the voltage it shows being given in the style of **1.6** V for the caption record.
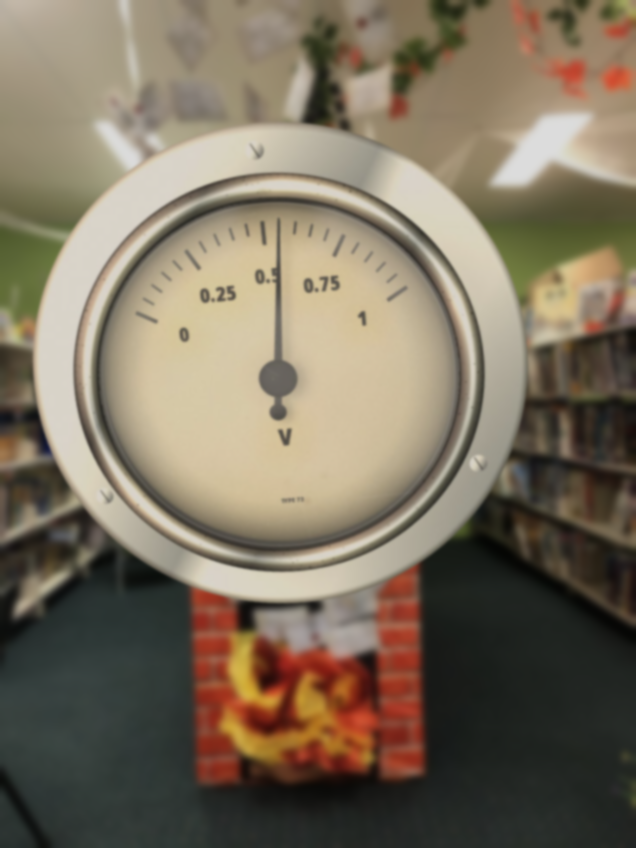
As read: **0.55** V
